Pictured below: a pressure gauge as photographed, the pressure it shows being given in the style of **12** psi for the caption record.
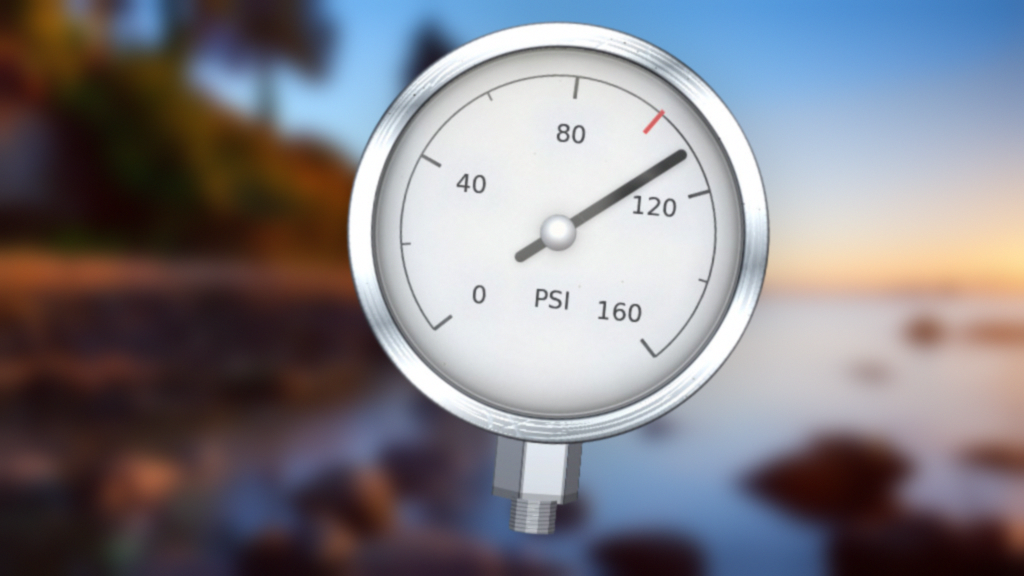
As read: **110** psi
